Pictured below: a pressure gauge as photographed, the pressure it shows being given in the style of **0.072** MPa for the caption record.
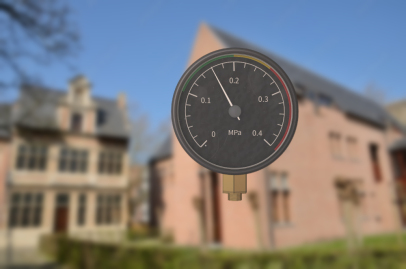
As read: **0.16** MPa
